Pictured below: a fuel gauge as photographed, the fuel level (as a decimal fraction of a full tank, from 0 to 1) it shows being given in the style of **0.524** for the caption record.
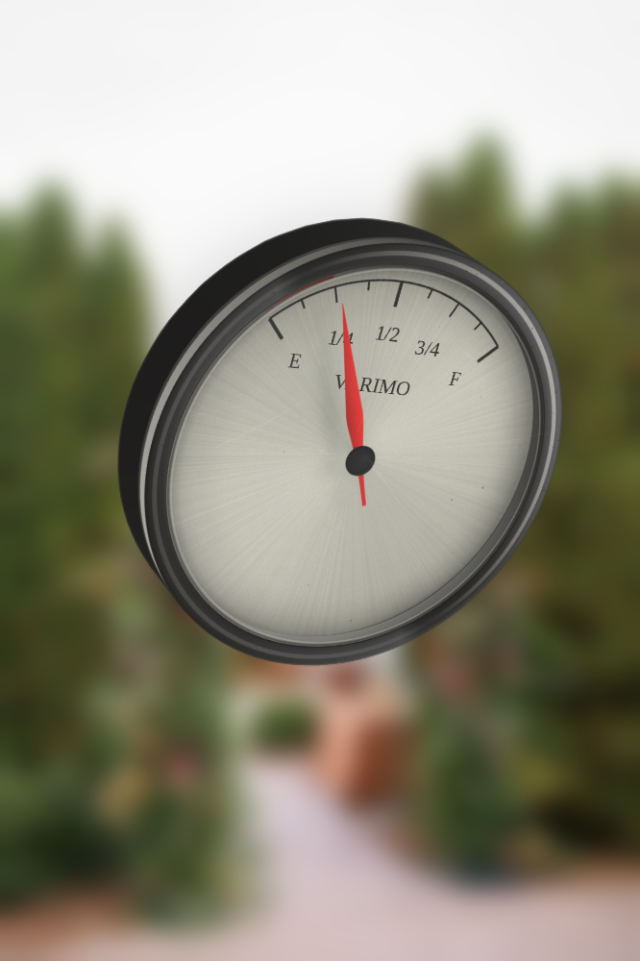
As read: **0.25**
